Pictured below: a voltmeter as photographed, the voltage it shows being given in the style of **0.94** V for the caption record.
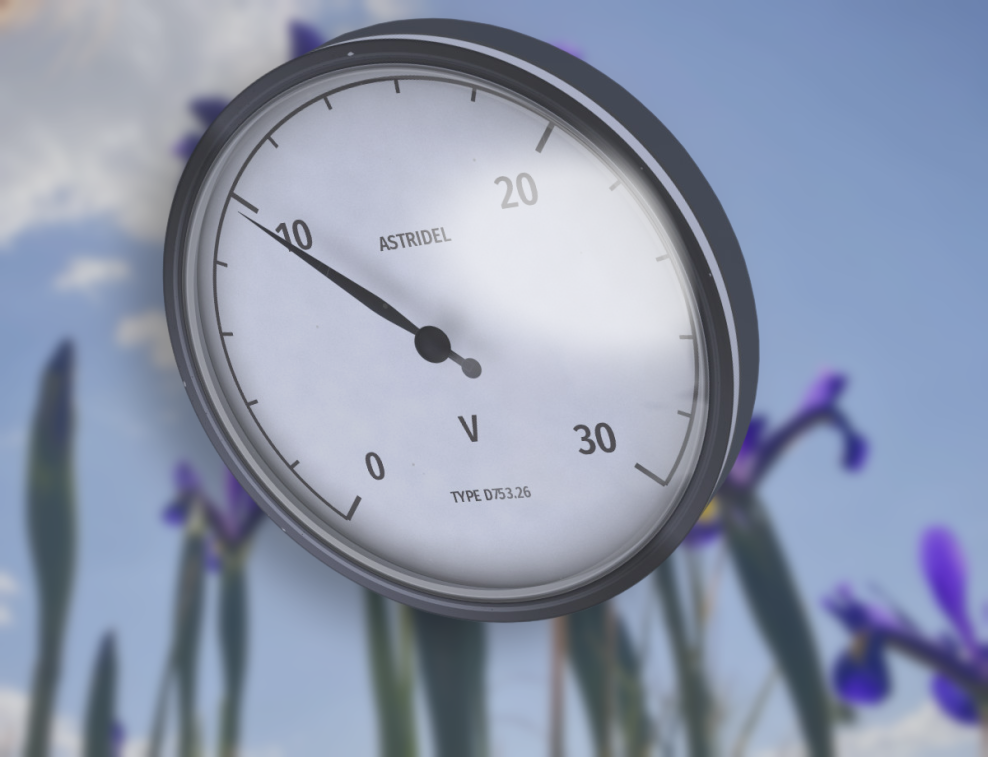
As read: **10** V
